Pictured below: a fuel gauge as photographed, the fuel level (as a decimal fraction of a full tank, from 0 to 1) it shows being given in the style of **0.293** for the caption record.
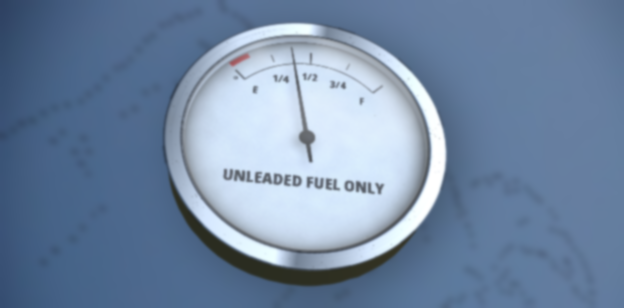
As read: **0.375**
